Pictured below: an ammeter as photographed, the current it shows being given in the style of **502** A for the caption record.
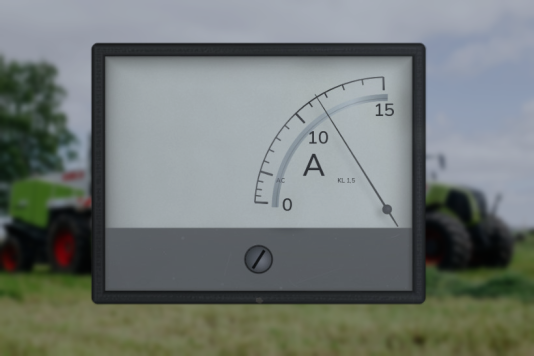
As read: **11.5** A
